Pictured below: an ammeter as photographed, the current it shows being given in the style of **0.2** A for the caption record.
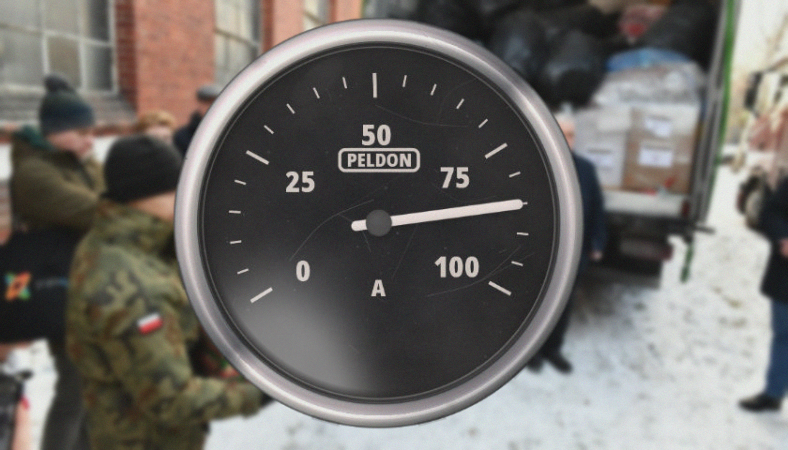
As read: **85** A
